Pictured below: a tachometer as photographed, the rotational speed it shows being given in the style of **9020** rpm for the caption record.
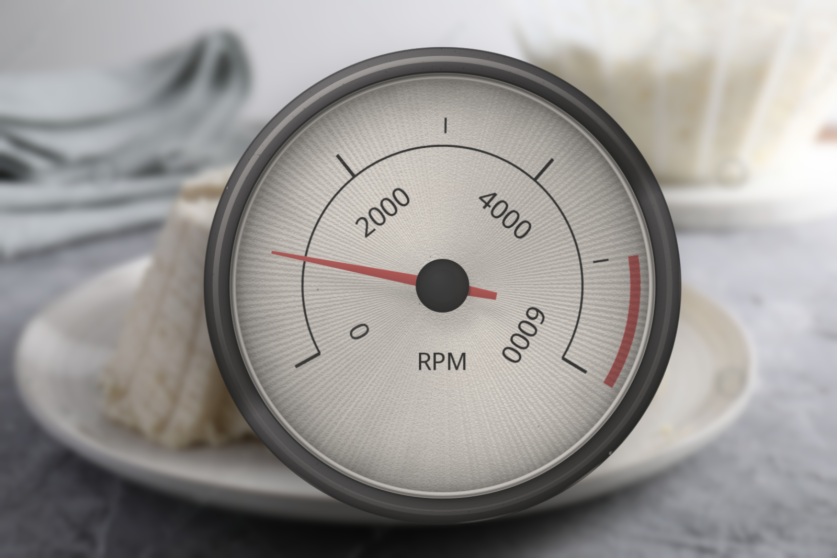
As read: **1000** rpm
